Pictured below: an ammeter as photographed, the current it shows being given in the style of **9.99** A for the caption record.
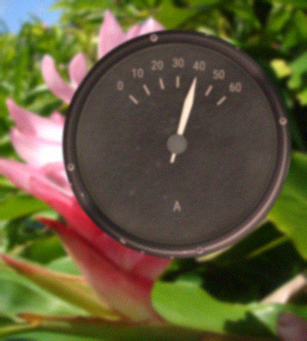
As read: **40** A
